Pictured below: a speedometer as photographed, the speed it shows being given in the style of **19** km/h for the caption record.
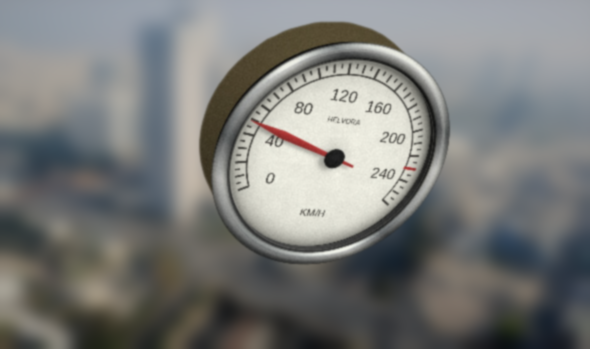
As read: **50** km/h
